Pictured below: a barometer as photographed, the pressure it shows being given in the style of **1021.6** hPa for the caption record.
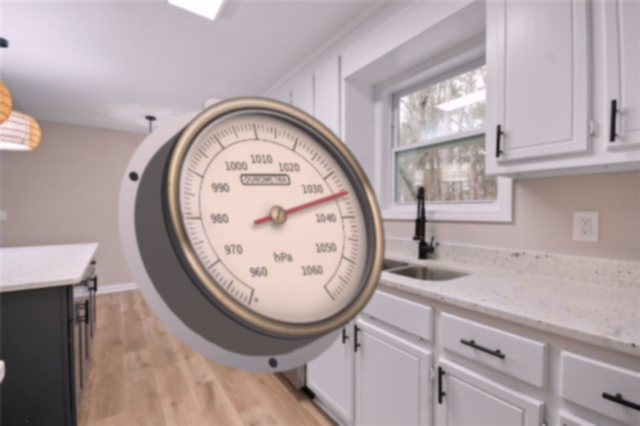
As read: **1035** hPa
